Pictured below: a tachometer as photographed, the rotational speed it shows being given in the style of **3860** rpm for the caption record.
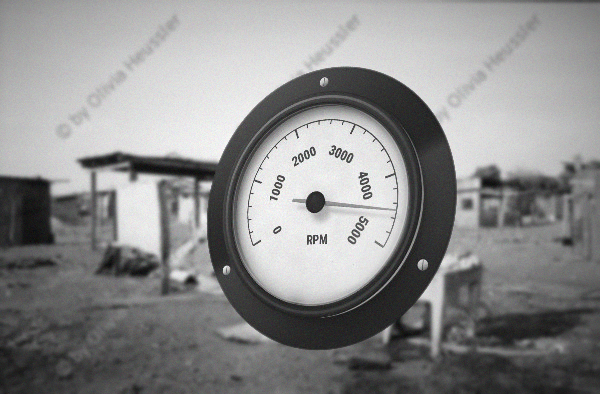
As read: **4500** rpm
